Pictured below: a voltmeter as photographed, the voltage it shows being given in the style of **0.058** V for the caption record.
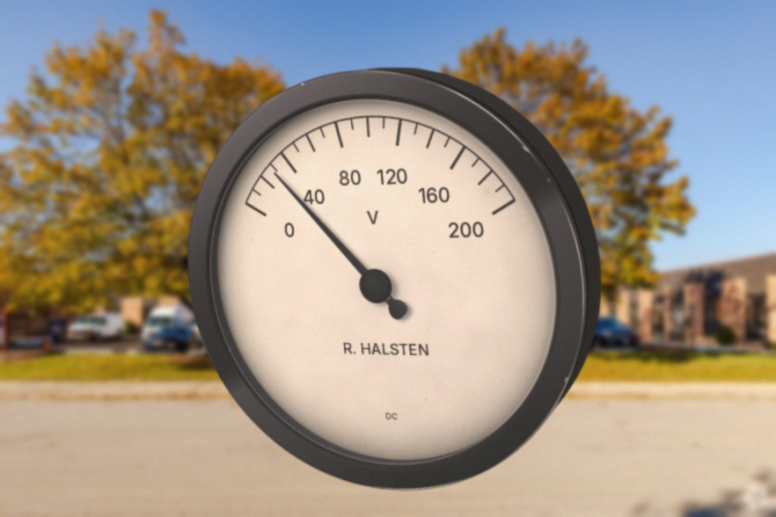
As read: **30** V
